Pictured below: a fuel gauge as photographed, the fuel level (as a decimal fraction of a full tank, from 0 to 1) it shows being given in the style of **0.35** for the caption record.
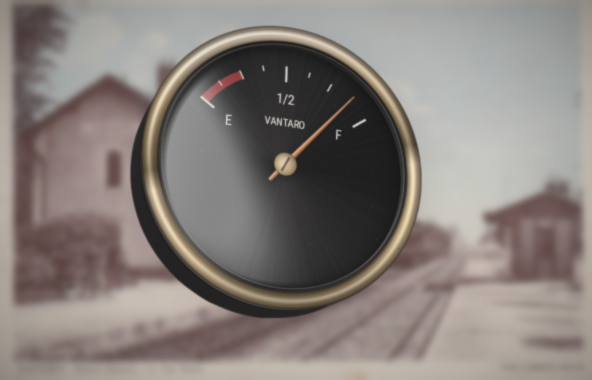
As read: **0.875**
